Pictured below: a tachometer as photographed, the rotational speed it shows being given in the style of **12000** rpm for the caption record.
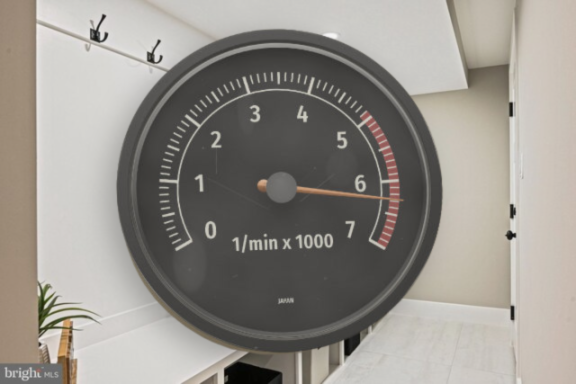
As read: **6300** rpm
